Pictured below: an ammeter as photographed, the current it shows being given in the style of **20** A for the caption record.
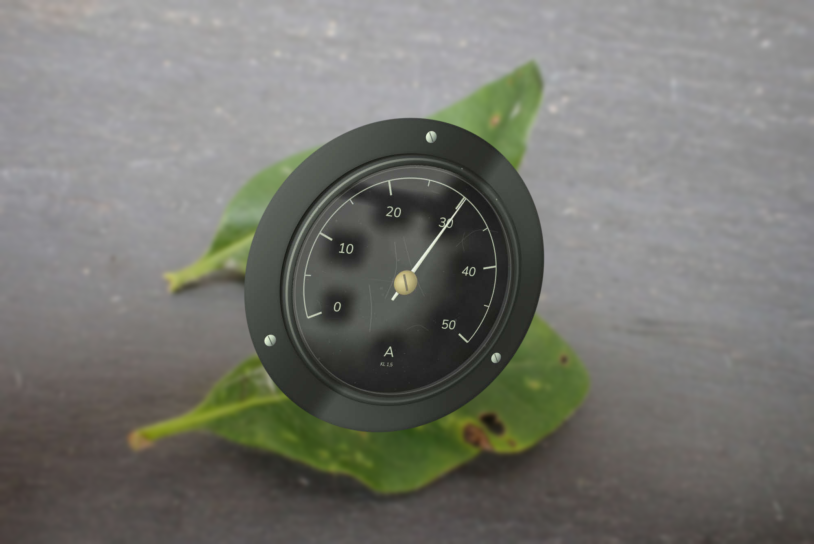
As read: **30** A
